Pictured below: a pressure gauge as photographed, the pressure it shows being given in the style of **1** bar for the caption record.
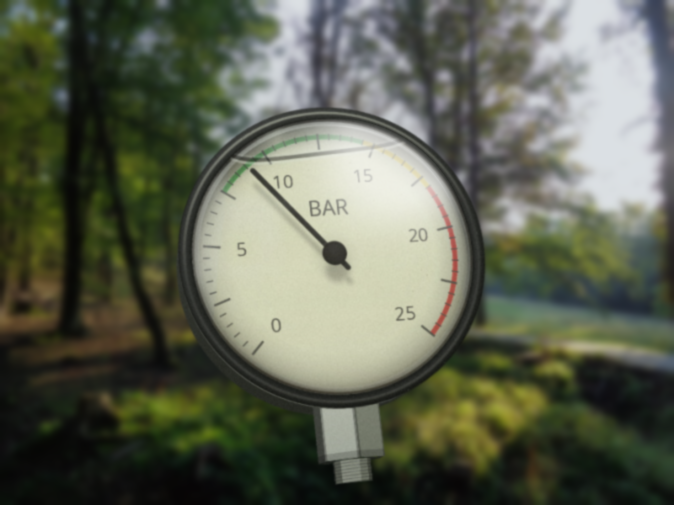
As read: **9** bar
